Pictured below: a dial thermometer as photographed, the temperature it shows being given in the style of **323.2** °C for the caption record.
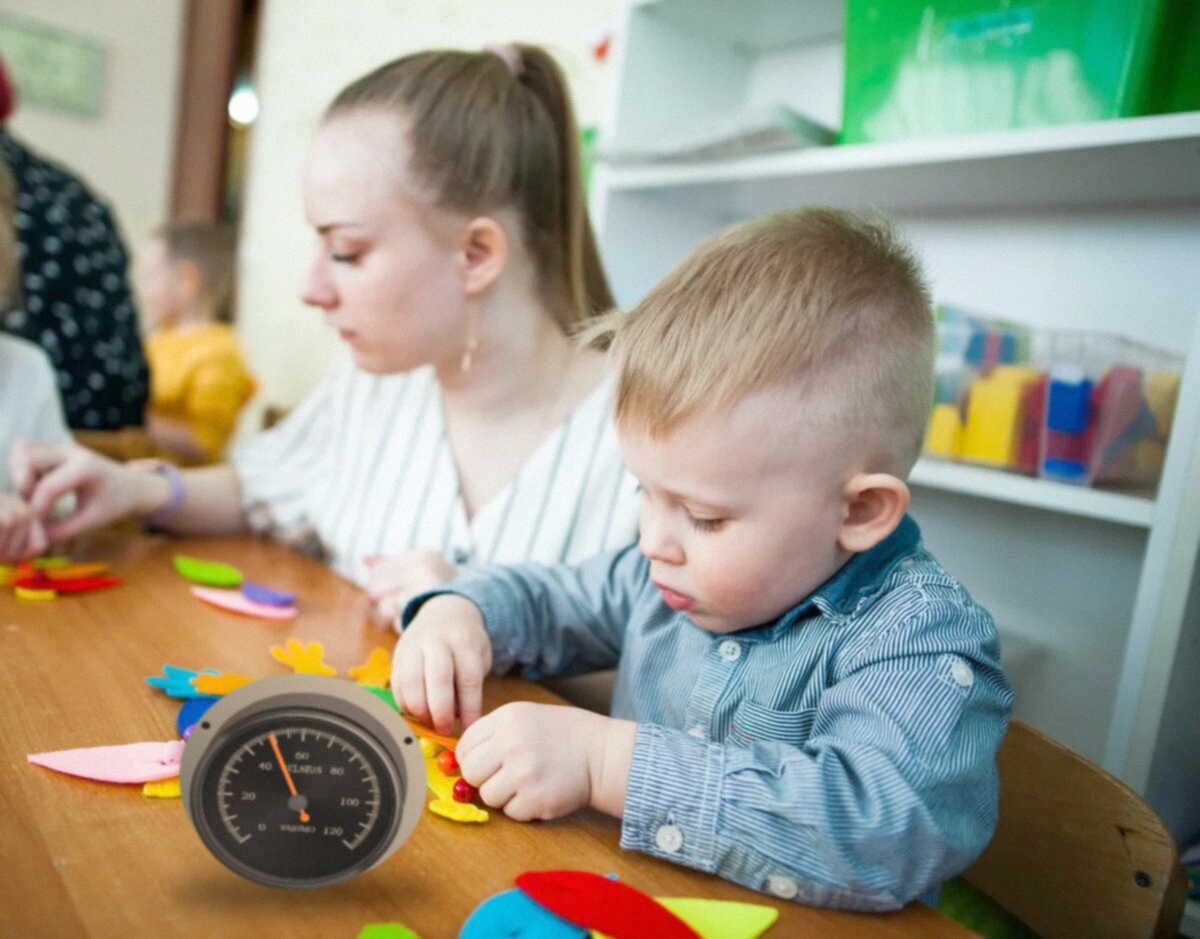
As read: **50** °C
